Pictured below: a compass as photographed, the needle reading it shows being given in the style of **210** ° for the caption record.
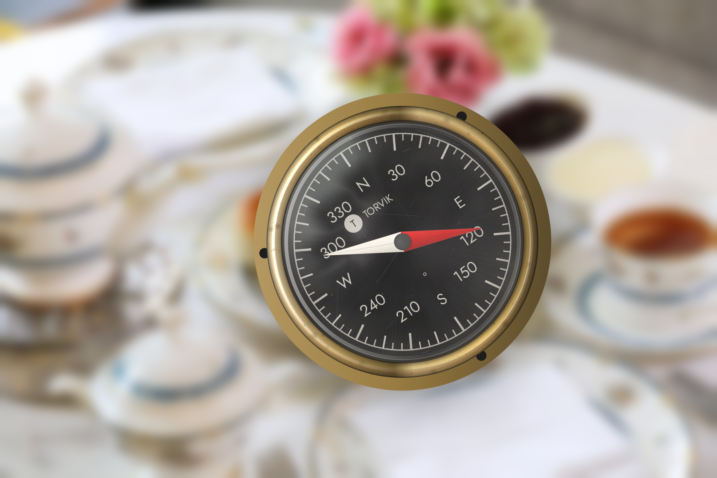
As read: **115** °
